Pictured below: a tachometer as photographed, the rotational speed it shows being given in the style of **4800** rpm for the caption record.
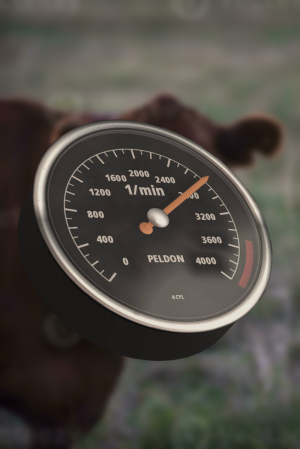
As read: **2800** rpm
